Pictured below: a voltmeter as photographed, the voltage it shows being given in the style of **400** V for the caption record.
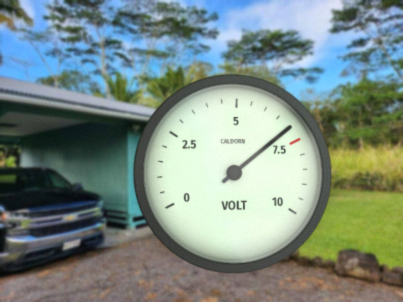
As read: **7** V
